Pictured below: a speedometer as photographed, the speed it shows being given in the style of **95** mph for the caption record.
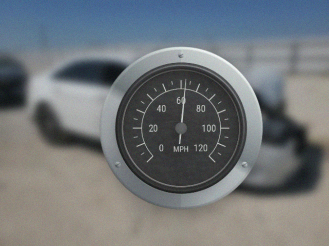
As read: **62.5** mph
